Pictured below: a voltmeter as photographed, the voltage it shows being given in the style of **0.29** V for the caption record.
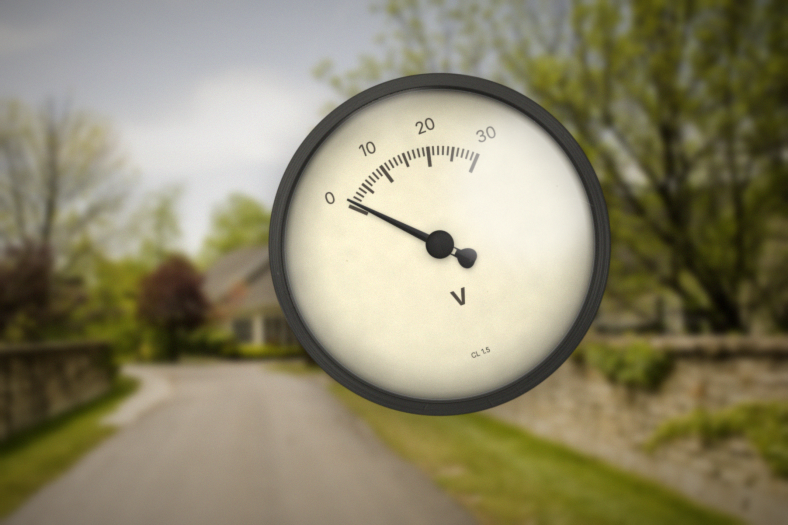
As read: **1** V
